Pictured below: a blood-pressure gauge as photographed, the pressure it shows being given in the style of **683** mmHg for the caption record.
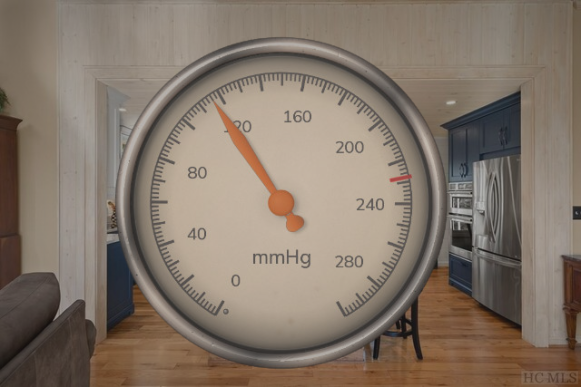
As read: **116** mmHg
